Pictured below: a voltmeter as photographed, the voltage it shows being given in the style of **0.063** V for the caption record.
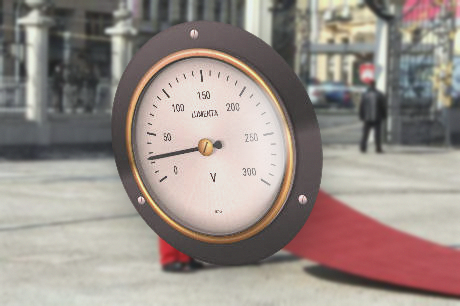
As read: **25** V
